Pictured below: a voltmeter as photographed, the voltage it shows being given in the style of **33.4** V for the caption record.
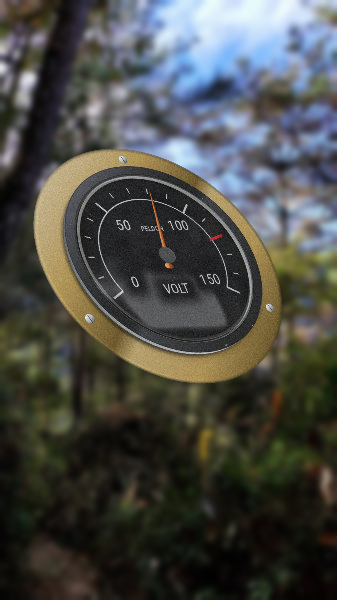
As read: **80** V
